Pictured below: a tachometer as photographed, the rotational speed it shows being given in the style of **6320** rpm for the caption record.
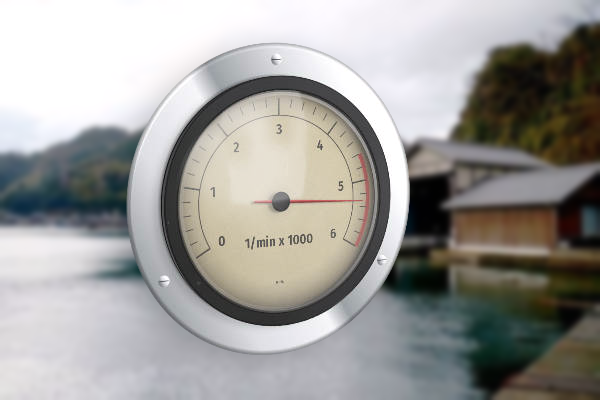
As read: **5300** rpm
